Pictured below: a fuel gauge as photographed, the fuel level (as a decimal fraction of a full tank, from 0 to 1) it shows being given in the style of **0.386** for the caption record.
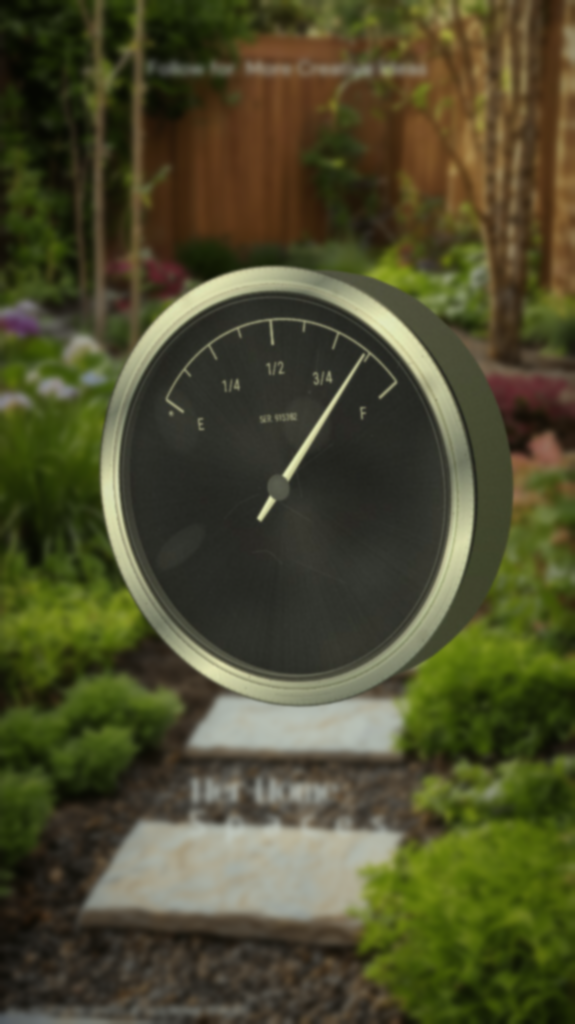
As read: **0.875**
